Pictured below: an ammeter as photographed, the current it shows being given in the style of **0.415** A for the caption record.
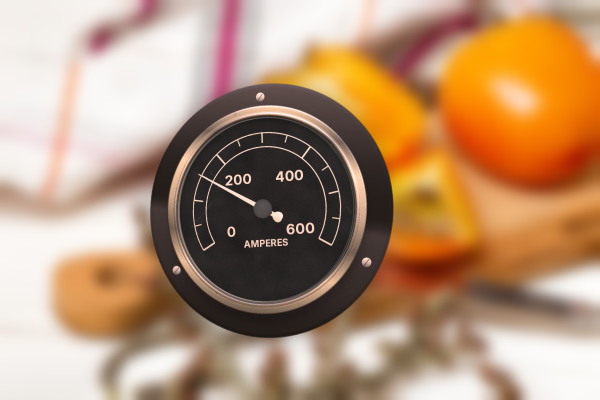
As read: **150** A
